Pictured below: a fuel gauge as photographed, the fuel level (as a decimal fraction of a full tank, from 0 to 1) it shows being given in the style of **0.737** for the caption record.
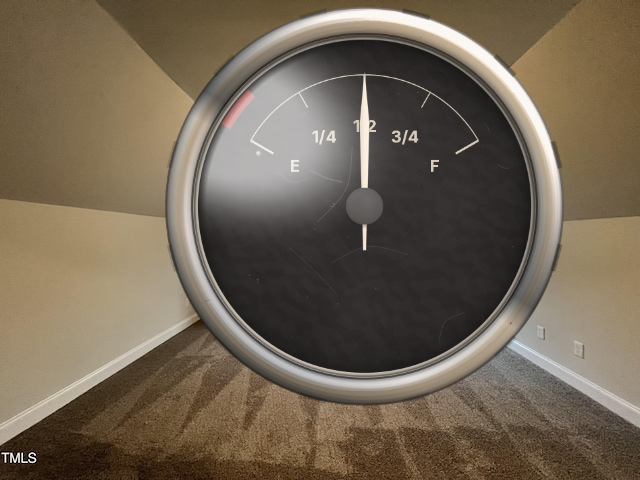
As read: **0.5**
